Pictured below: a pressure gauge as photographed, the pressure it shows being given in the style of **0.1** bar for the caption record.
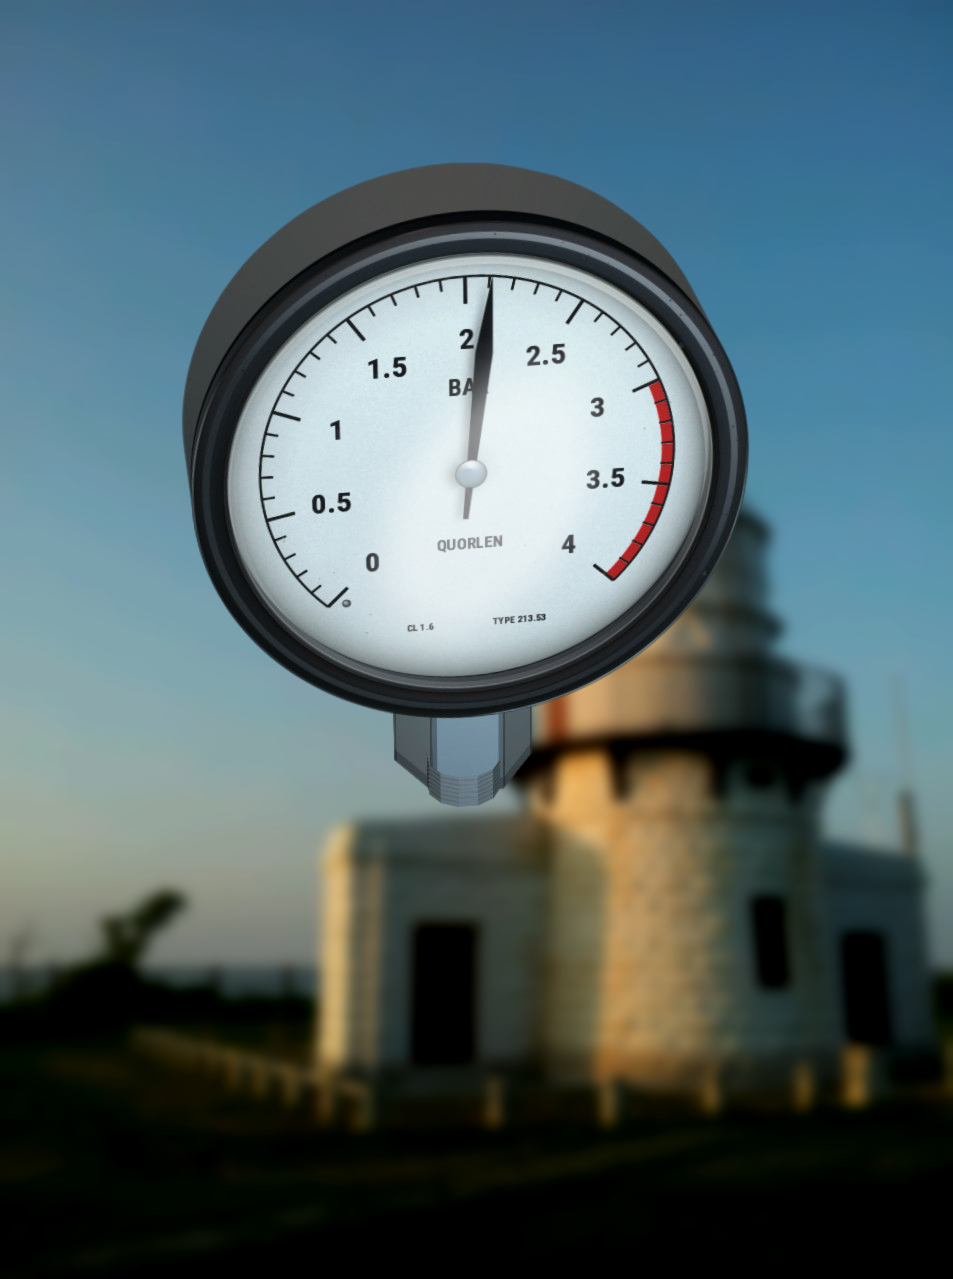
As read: **2.1** bar
